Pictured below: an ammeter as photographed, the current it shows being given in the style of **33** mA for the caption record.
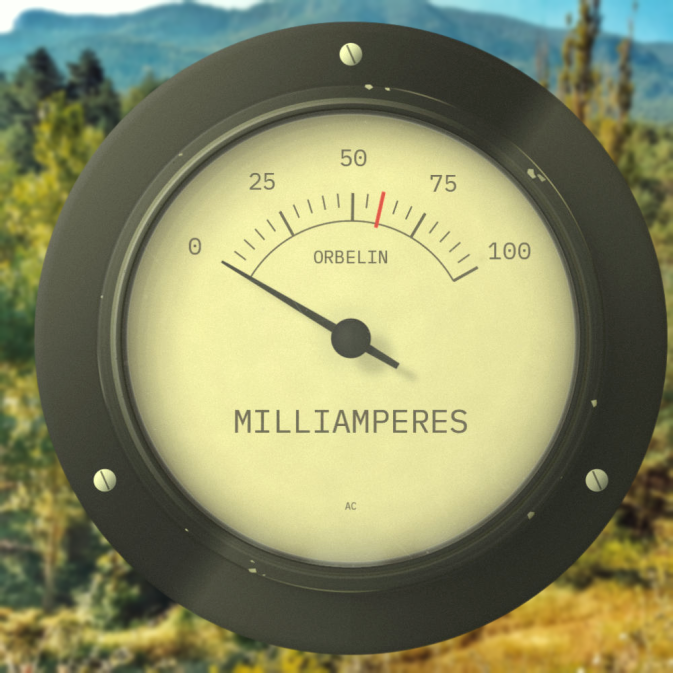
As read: **0** mA
